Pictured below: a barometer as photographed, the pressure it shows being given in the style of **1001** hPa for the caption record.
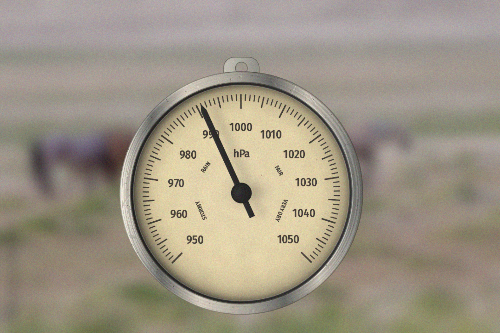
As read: **991** hPa
